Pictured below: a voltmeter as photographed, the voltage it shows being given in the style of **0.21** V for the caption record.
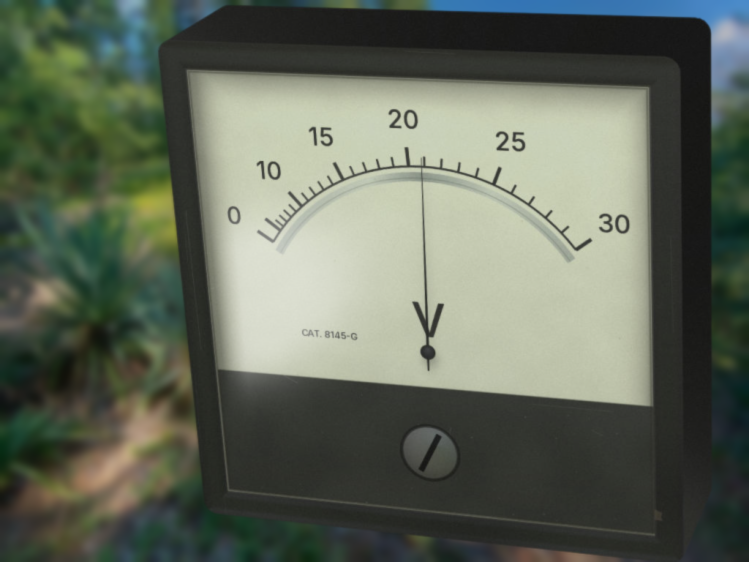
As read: **21** V
